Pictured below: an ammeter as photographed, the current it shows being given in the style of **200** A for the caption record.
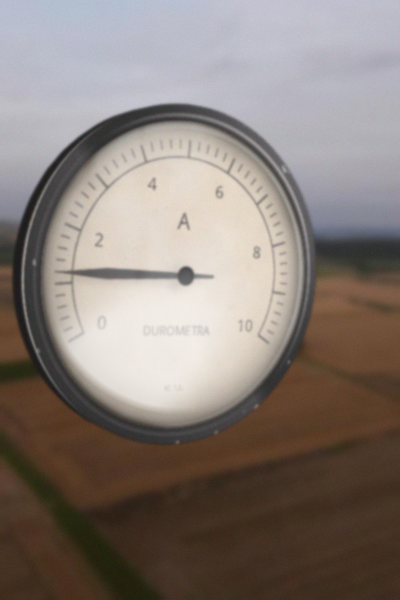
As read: **1.2** A
